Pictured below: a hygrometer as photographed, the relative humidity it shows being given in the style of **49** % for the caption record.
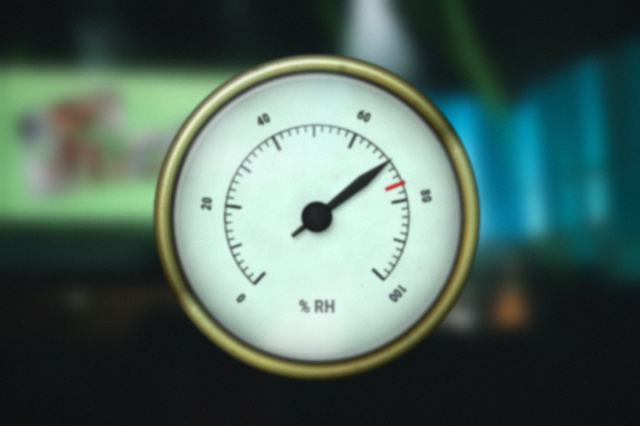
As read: **70** %
